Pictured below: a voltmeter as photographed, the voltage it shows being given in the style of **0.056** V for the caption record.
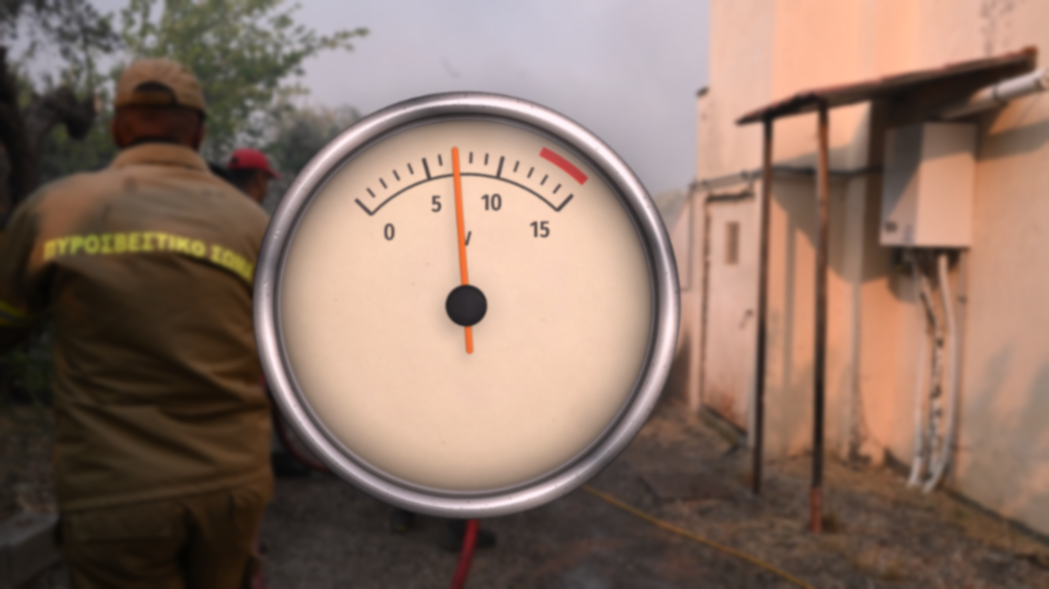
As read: **7** V
